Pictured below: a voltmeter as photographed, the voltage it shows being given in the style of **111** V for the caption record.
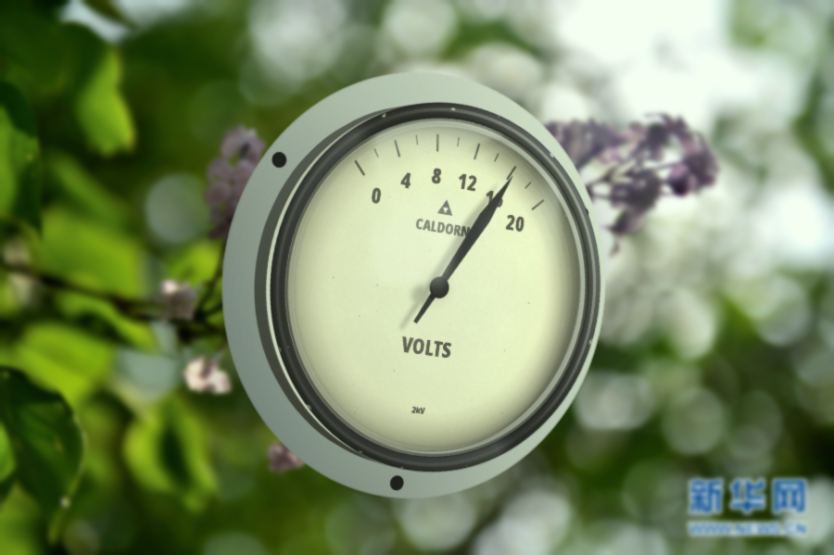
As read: **16** V
